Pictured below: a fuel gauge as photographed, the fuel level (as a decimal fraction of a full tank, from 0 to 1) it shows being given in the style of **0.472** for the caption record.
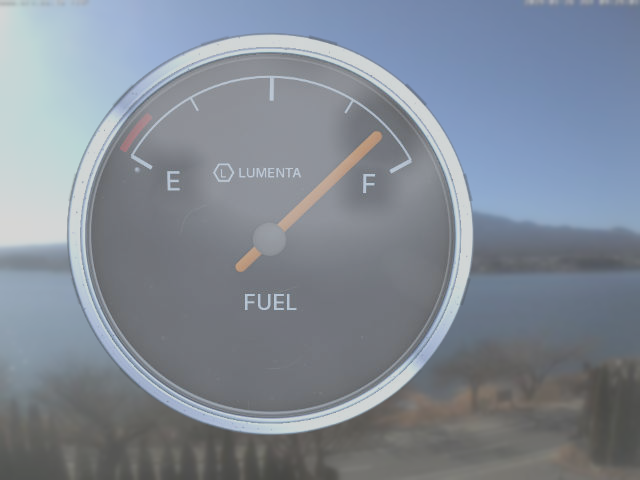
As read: **0.875**
